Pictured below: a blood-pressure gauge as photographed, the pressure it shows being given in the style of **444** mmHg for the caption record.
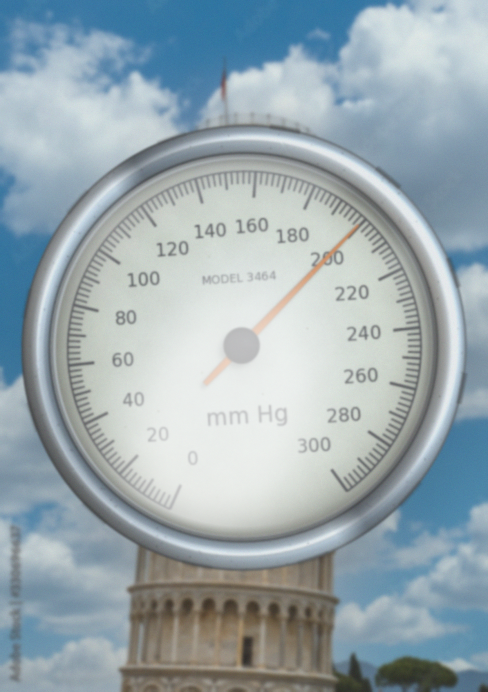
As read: **200** mmHg
